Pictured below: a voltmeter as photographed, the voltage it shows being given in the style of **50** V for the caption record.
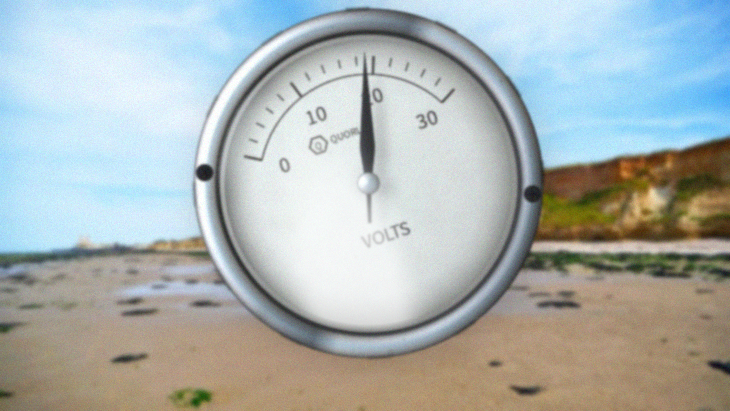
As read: **19** V
